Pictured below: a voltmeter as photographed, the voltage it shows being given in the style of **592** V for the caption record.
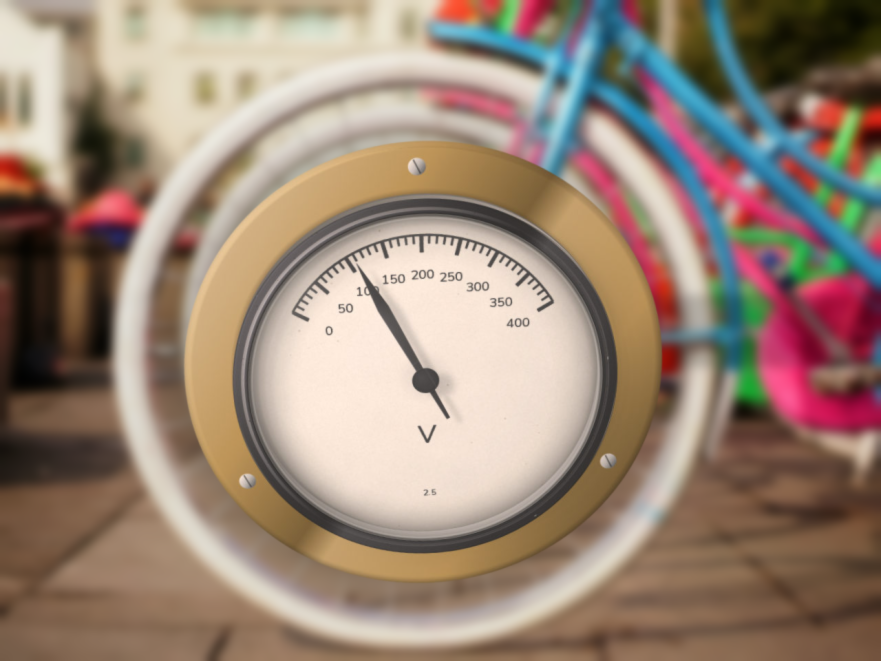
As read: **110** V
